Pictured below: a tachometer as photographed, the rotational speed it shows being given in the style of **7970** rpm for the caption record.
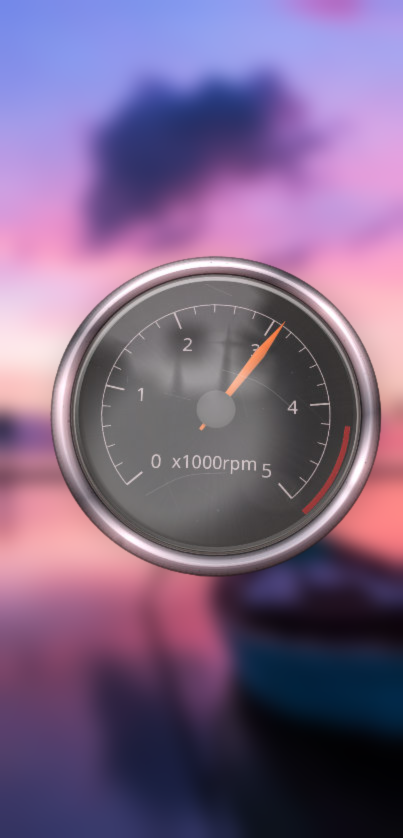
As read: **3100** rpm
